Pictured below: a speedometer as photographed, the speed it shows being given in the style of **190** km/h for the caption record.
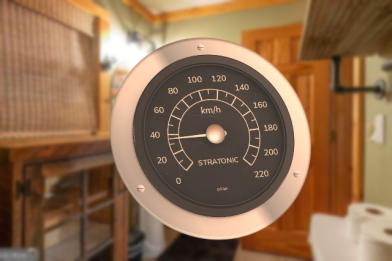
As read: **35** km/h
